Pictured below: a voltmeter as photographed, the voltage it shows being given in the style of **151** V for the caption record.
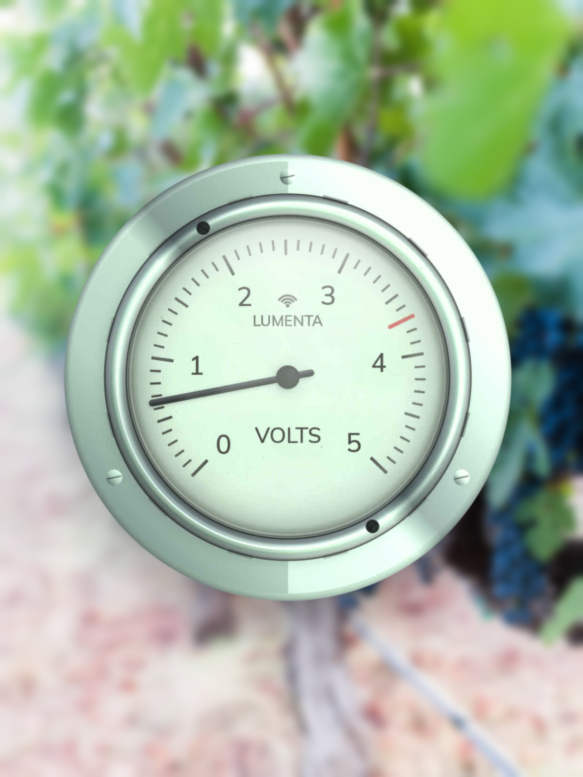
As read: **0.65** V
